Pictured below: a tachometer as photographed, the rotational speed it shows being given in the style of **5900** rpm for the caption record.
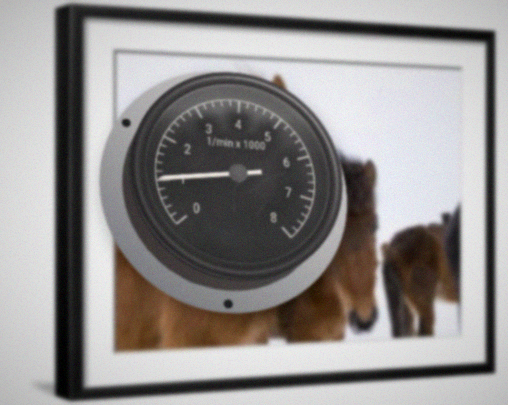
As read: **1000** rpm
